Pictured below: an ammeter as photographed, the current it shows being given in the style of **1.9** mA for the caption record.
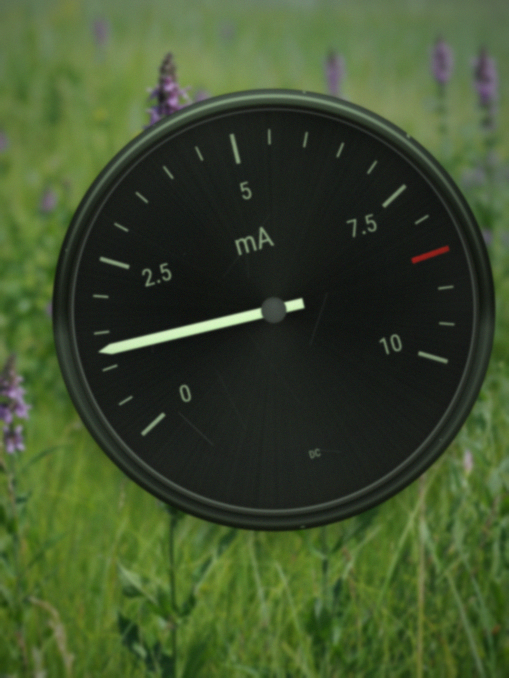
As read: **1.25** mA
